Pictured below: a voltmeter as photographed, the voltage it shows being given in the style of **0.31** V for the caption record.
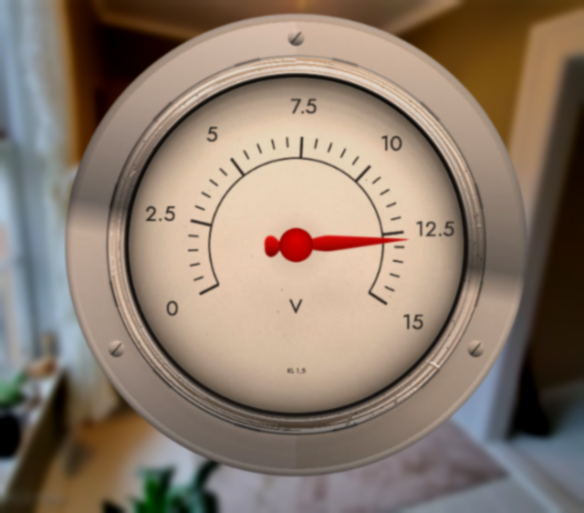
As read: **12.75** V
